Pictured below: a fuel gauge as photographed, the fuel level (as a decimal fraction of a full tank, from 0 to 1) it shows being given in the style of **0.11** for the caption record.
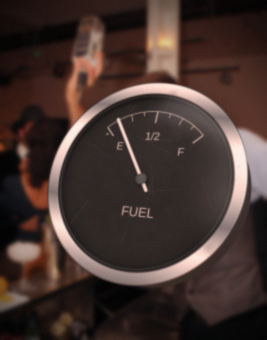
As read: **0.125**
